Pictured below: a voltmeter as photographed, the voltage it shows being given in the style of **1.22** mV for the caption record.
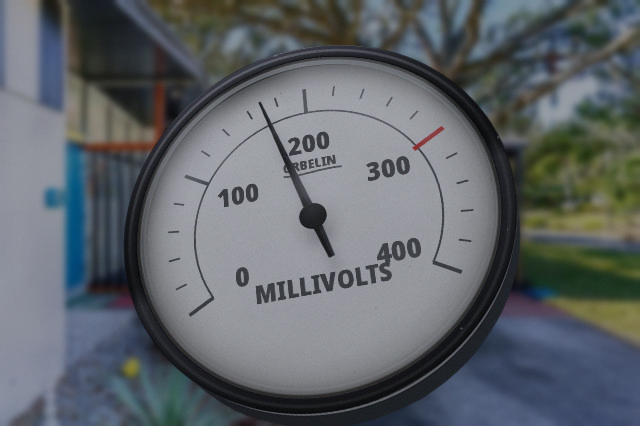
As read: **170** mV
